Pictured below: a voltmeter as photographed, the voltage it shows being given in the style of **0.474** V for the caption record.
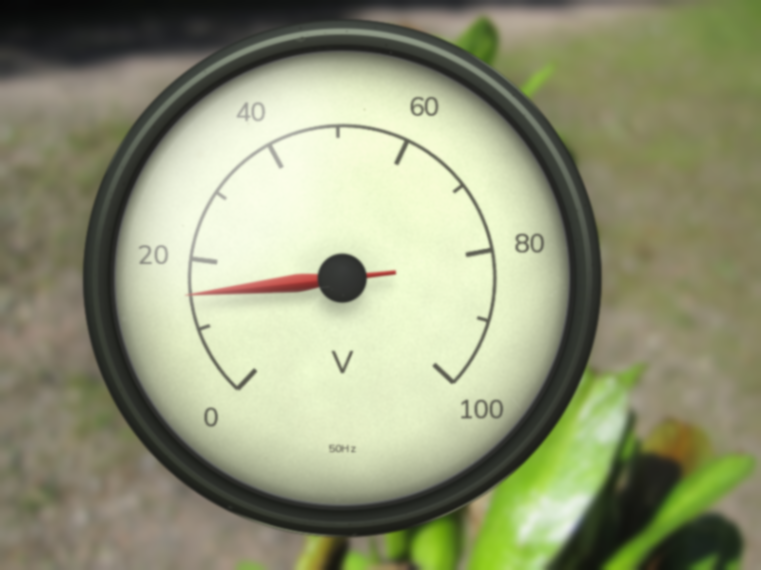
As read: **15** V
